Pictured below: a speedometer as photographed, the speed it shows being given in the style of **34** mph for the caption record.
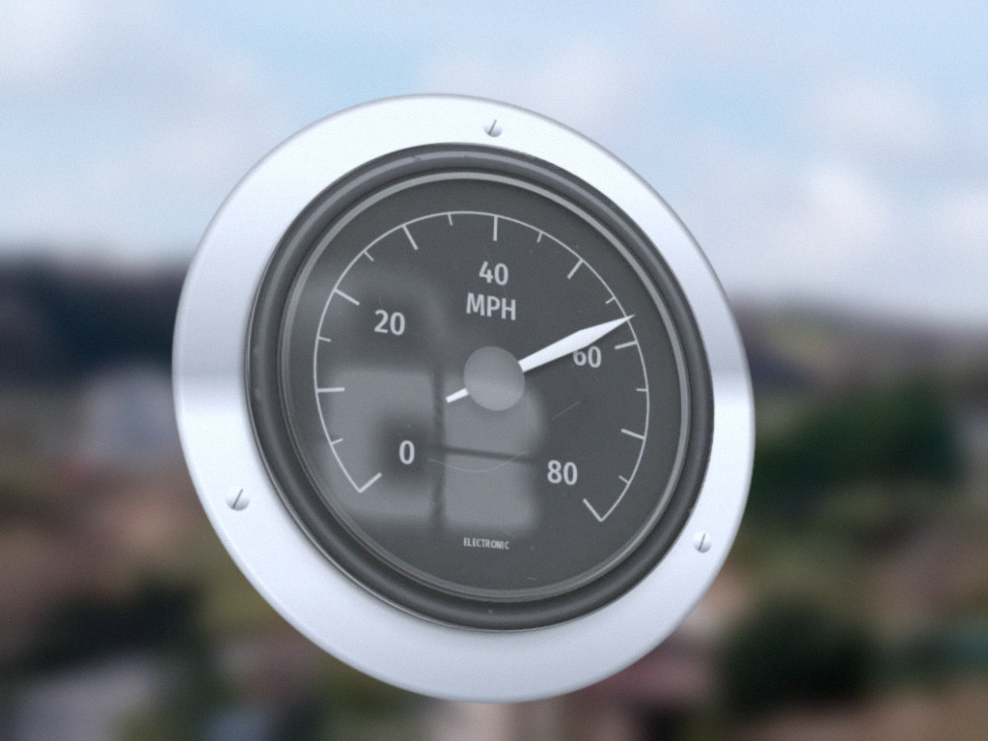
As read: **57.5** mph
